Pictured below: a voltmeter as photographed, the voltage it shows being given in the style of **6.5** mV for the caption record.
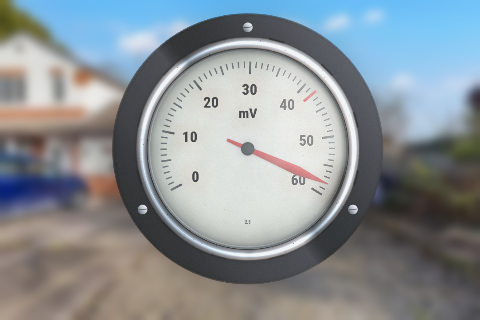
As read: **58** mV
